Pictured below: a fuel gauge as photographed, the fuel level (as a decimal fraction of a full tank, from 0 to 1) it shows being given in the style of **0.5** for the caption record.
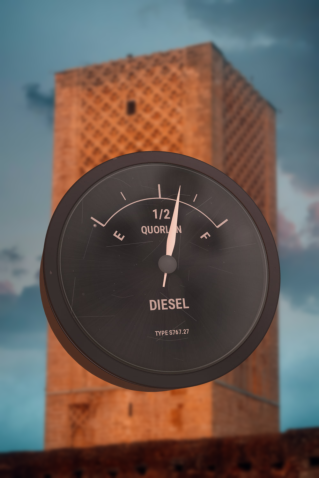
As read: **0.625**
